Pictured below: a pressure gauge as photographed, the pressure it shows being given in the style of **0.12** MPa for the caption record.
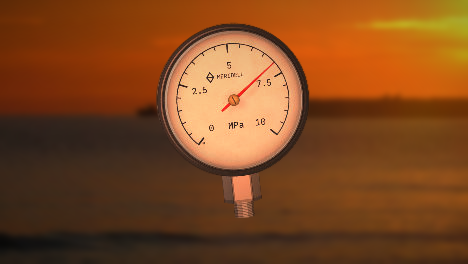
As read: **7** MPa
